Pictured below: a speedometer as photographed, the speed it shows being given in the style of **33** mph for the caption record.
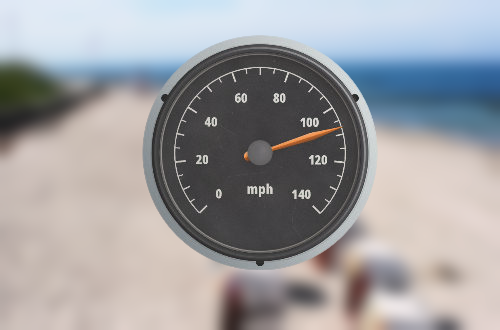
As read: **107.5** mph
